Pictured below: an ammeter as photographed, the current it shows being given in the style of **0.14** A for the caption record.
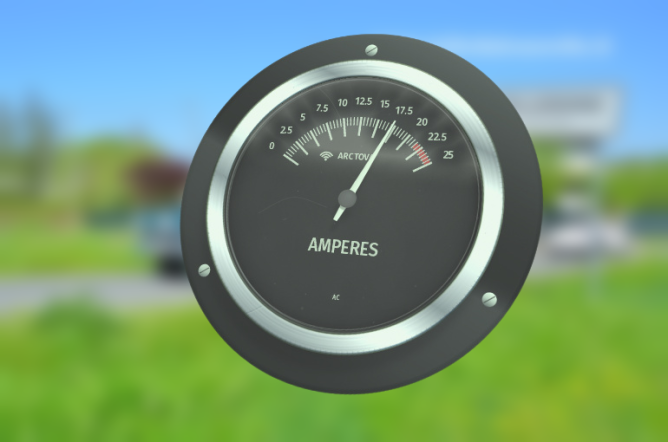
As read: **17.5** A
